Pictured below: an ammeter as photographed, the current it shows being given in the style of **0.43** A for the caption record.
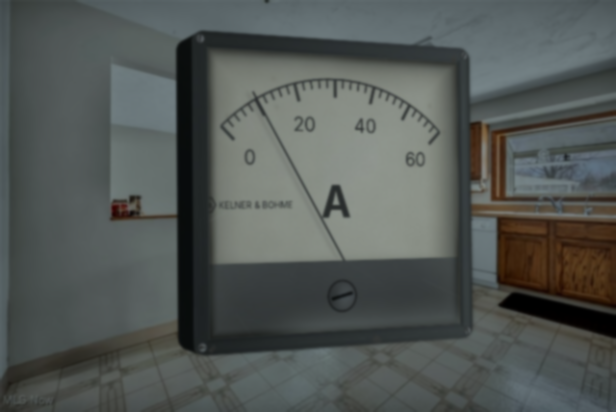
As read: **10** A
